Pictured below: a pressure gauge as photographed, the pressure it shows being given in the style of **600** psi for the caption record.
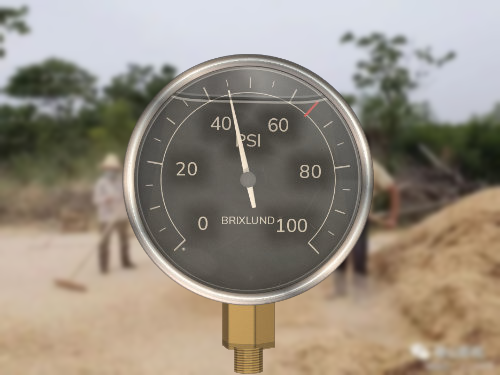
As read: **45** psi
